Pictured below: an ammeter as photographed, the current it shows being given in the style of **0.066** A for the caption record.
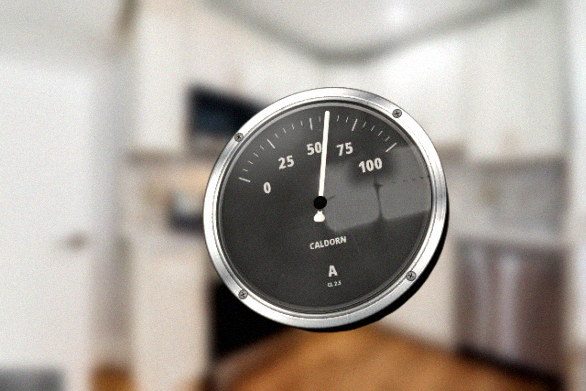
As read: **60** A
